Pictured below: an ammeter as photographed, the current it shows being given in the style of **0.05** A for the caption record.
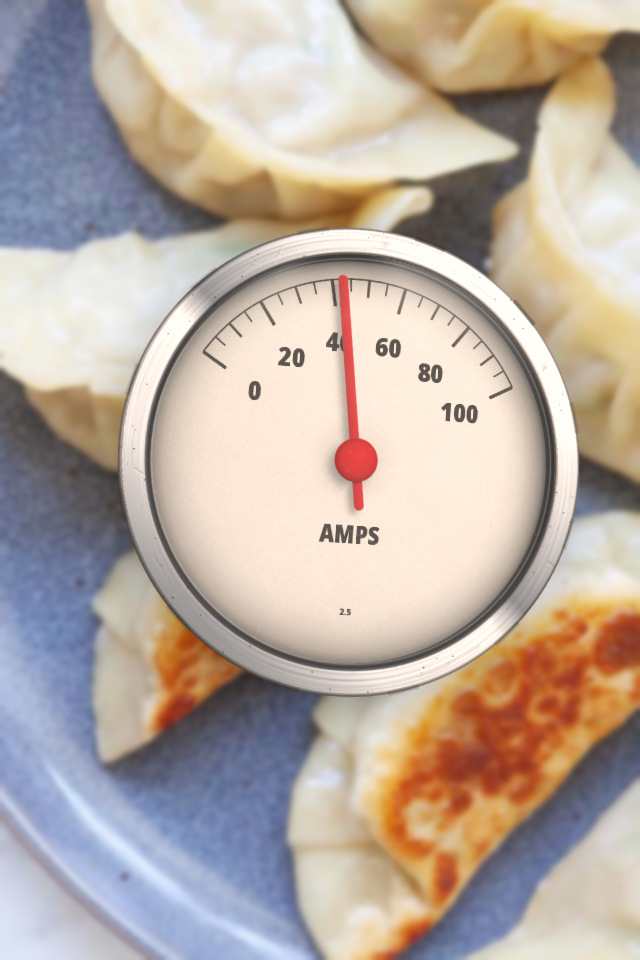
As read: **42.5** A
